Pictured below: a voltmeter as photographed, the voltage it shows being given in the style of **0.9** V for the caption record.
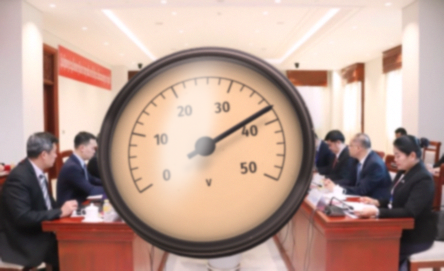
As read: **38** V
